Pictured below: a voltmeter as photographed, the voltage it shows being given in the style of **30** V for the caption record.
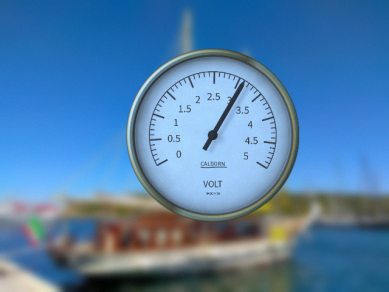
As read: **3.1** V
